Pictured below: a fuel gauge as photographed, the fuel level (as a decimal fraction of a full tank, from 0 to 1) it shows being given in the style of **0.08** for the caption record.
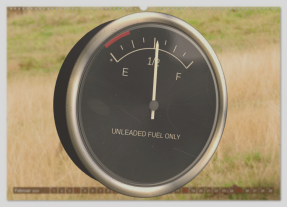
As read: **0.5**
